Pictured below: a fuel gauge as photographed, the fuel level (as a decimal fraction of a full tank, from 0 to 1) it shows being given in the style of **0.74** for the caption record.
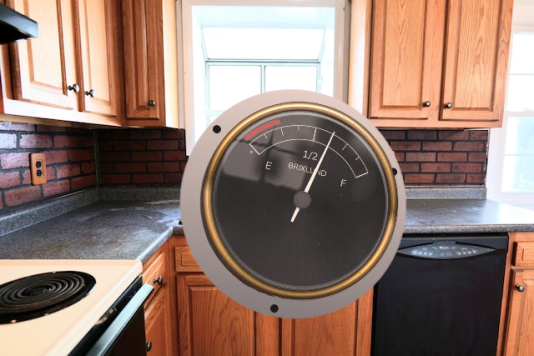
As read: **0.625**
